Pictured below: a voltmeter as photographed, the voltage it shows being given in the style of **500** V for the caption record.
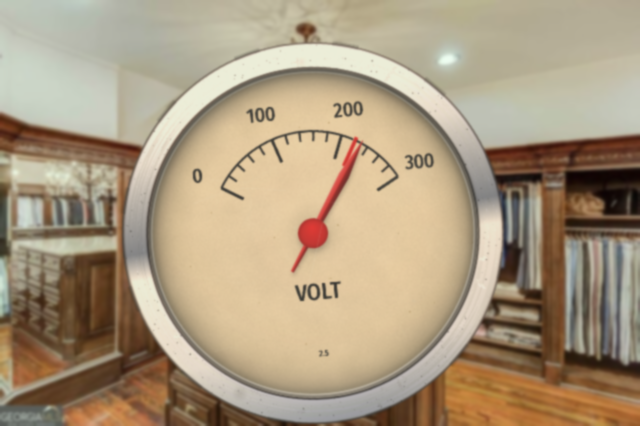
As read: **230** V
